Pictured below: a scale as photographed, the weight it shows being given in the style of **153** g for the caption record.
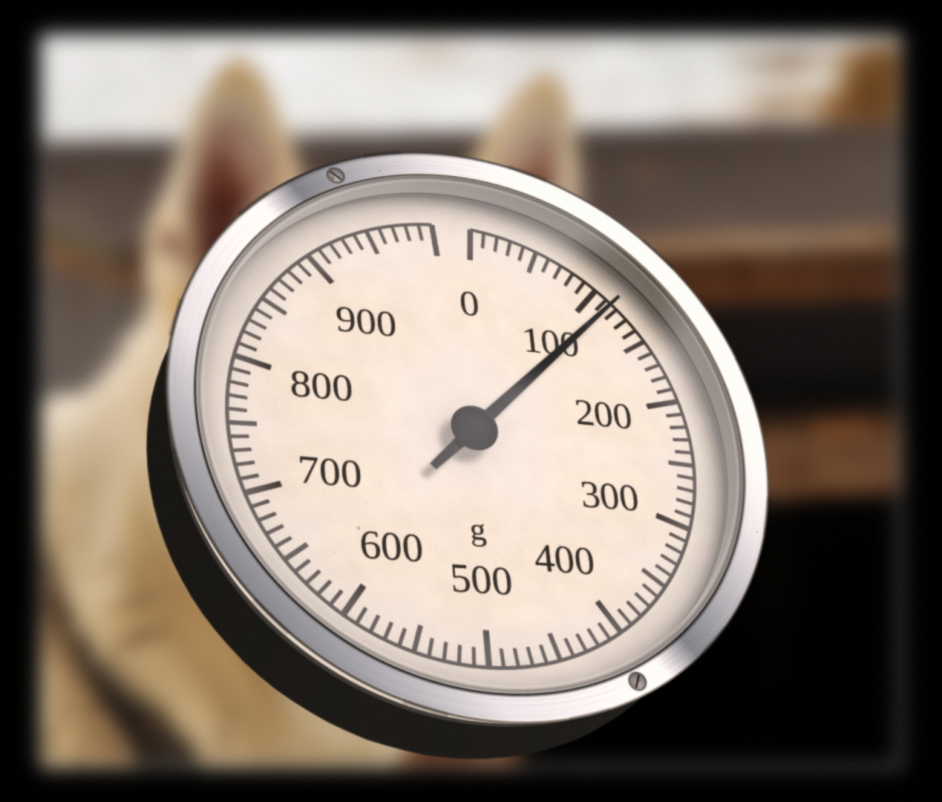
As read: **115** g
